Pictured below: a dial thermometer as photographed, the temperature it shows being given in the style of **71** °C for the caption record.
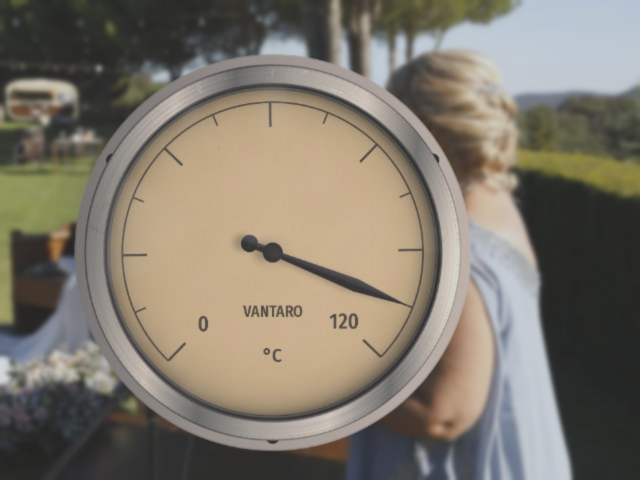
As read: **110** °C
